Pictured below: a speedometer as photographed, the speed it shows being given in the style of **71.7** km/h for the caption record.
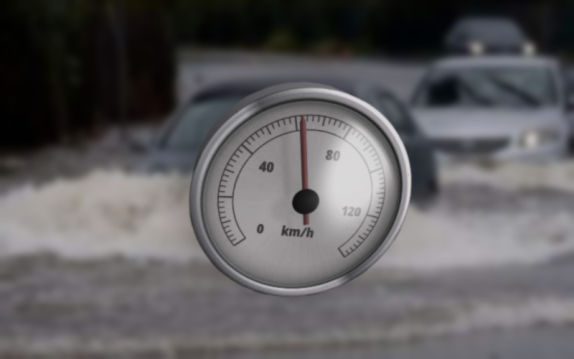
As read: **62** km/h
